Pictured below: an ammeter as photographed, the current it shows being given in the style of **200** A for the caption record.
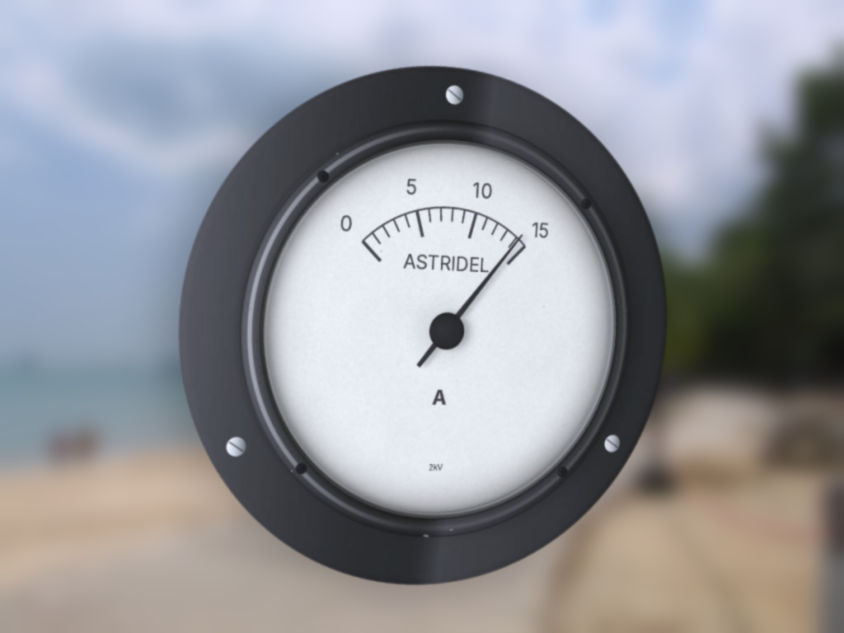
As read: **14** A
